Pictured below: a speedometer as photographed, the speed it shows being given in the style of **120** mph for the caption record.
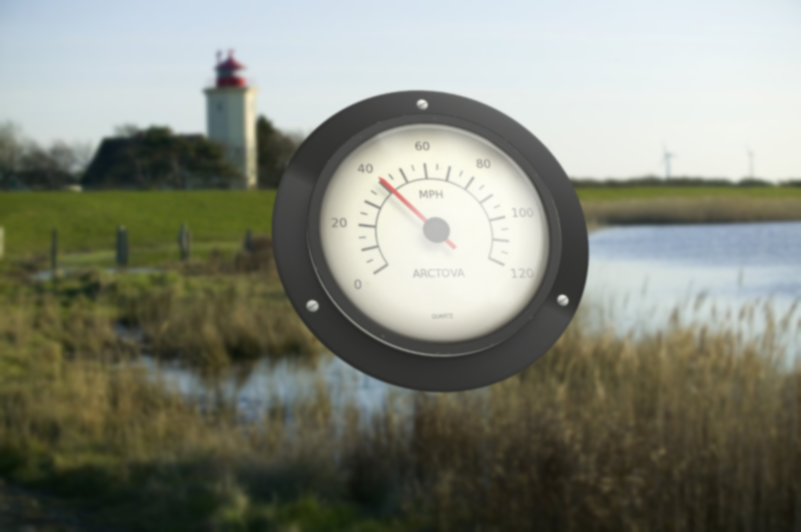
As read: **40** mph
